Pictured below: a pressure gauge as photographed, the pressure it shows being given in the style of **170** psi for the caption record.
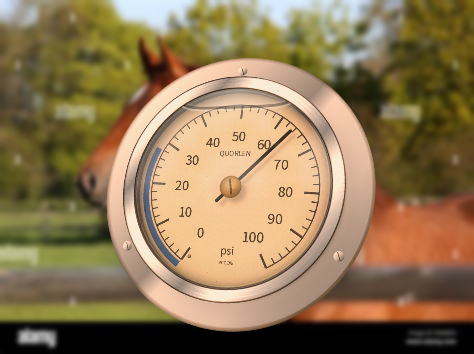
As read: **64** psi
